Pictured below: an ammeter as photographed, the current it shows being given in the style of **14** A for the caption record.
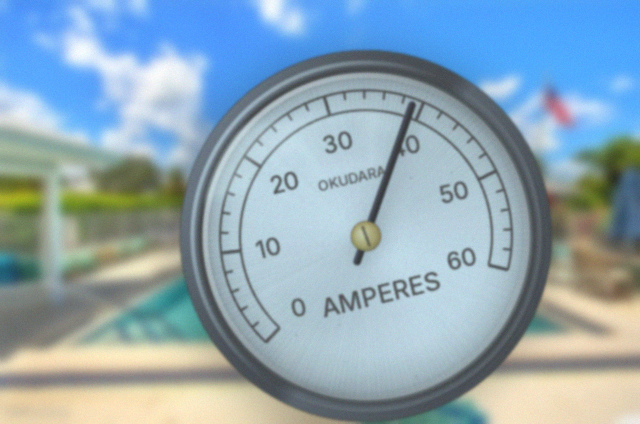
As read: **39** A
